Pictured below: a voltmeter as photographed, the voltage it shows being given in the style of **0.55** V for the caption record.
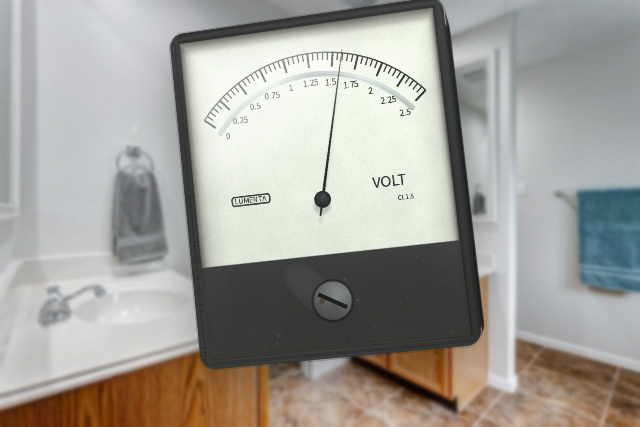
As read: **1.6** V
